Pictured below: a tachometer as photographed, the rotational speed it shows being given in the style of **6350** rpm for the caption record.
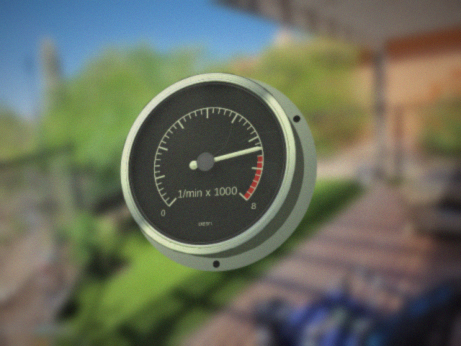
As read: **6400** rpm
